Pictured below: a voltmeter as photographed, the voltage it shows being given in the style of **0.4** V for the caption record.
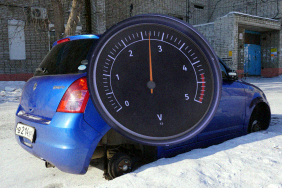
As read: **2.7** V
